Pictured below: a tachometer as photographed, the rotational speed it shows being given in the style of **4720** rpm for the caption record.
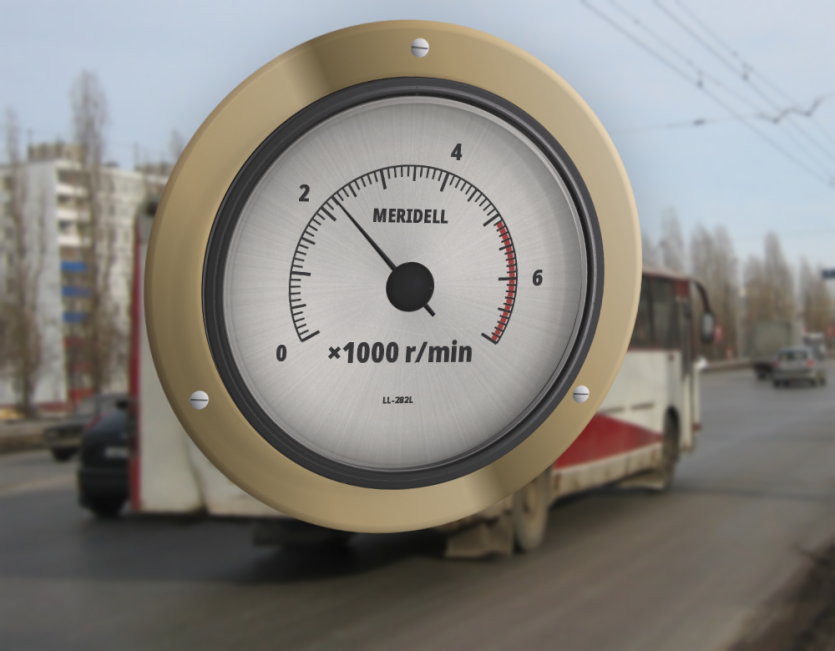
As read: **2200** rpm
